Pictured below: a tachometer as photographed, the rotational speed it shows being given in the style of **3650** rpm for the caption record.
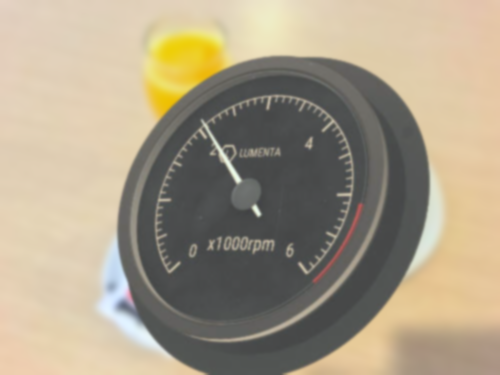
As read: **2100** rpm
